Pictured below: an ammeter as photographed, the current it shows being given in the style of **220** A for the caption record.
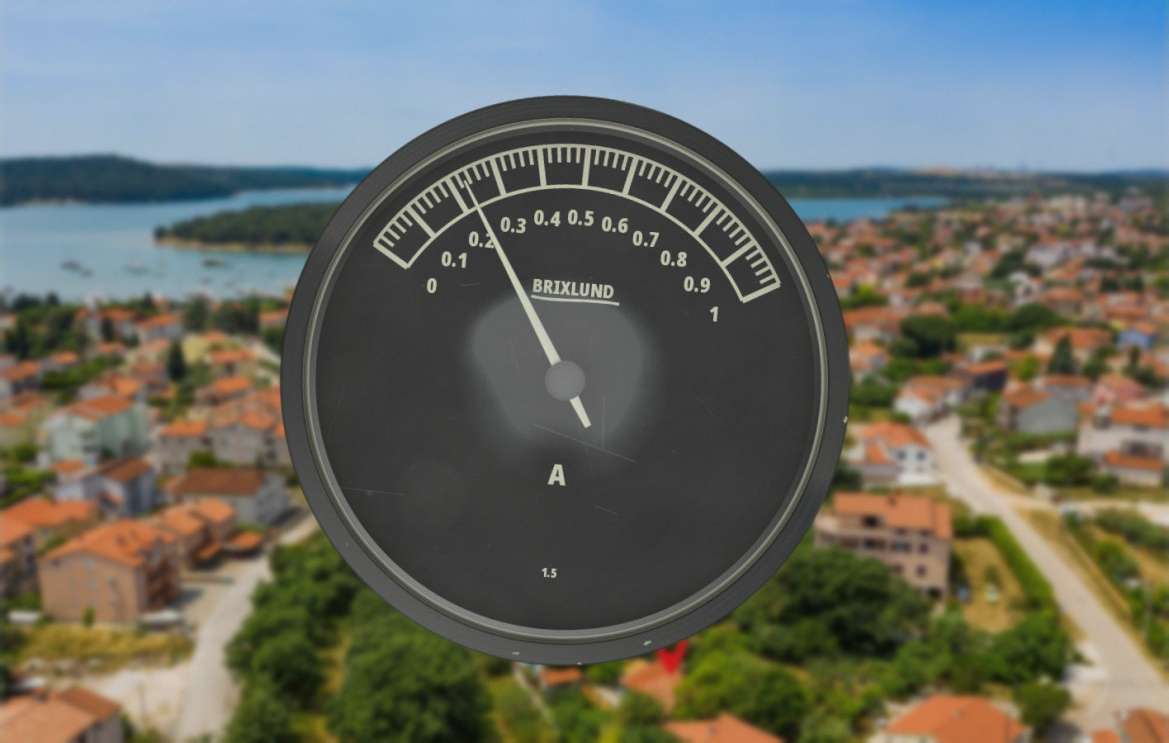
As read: **0.23** A
